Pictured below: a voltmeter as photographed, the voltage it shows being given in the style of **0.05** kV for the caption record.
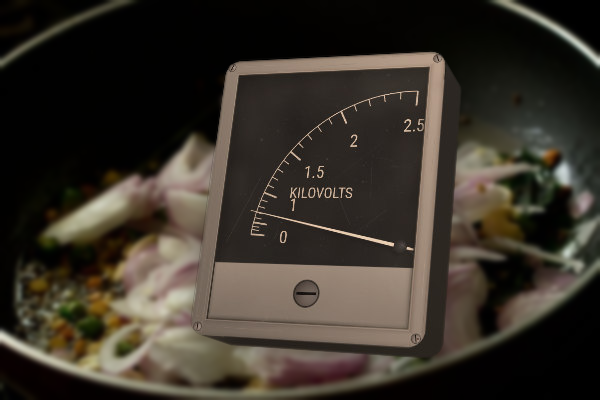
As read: **0.7** kV
